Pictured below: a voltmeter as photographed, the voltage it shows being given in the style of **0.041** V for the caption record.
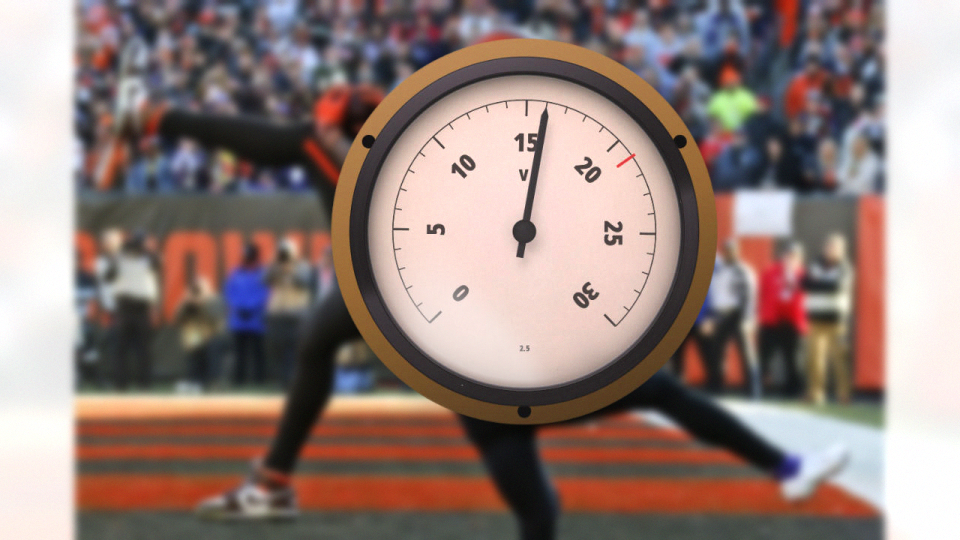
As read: **16** V
